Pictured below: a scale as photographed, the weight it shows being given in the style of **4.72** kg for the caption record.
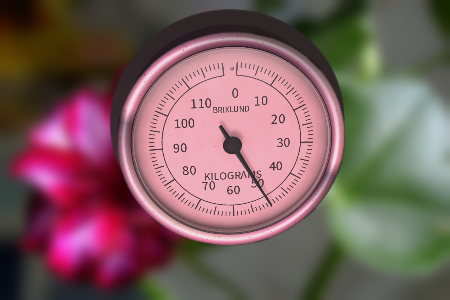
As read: **50** kg
